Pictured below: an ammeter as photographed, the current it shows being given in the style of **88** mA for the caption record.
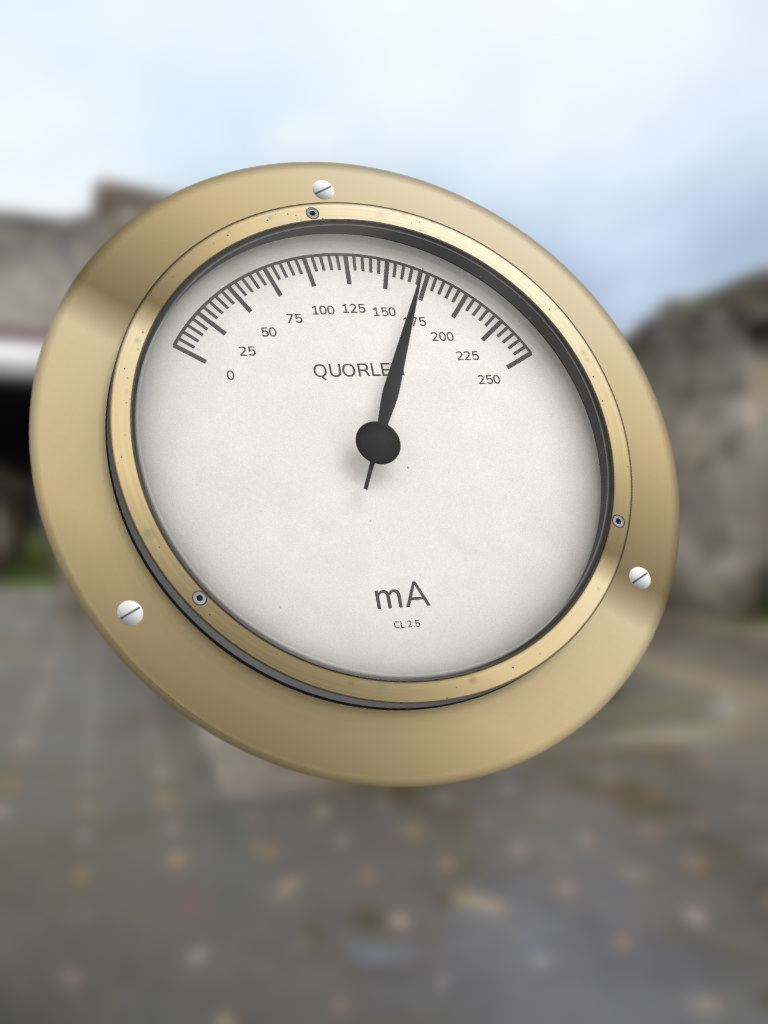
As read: **170** mA
